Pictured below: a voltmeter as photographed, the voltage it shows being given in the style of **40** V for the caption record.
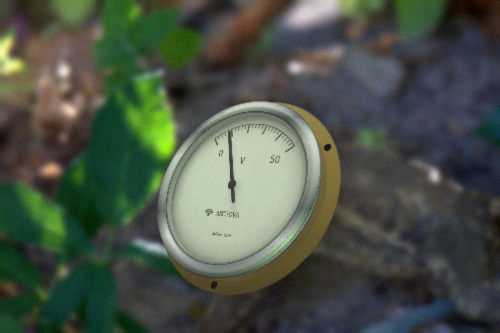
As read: **10** V
